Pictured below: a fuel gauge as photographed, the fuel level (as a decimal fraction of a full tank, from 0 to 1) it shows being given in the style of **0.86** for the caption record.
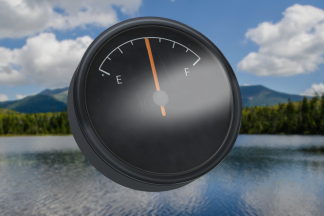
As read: **0.5**
